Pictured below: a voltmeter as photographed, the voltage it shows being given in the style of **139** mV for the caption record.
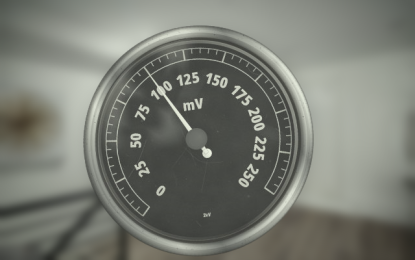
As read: **100** mV
